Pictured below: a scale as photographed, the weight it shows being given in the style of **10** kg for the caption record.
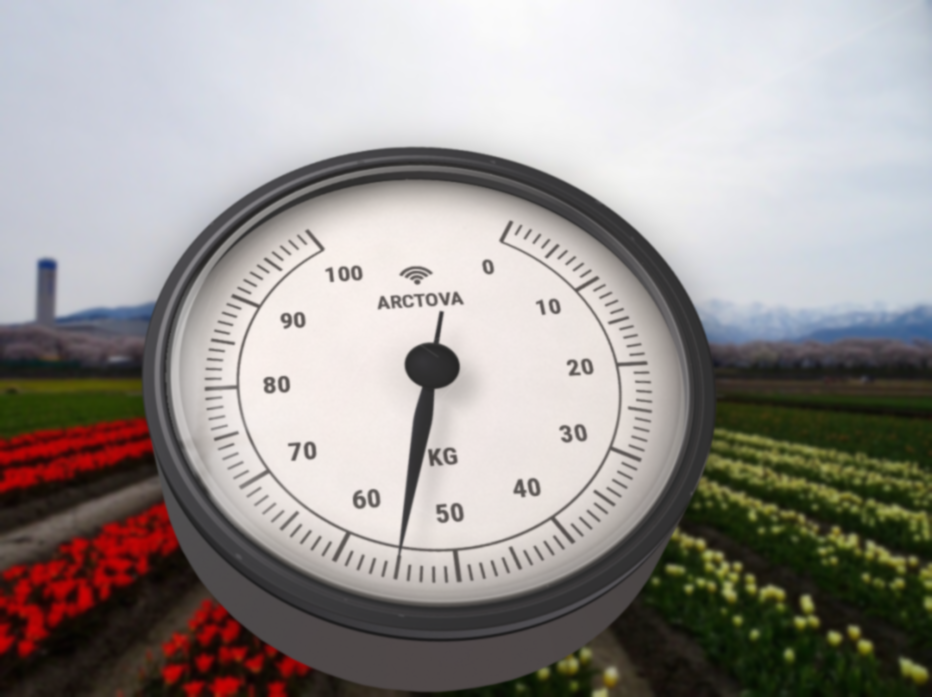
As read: **55** kg
